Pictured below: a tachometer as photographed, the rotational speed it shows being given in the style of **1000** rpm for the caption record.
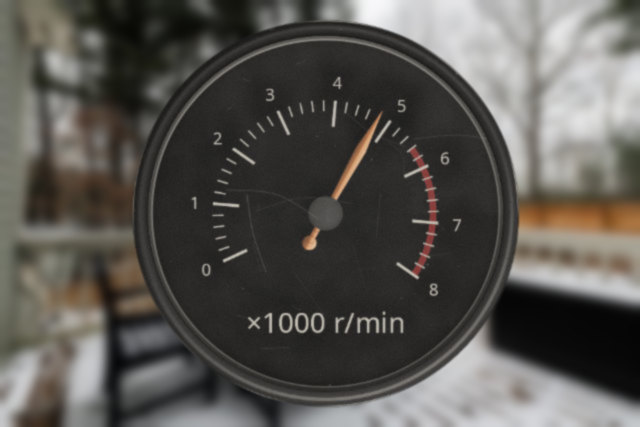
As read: **4800** rpm
